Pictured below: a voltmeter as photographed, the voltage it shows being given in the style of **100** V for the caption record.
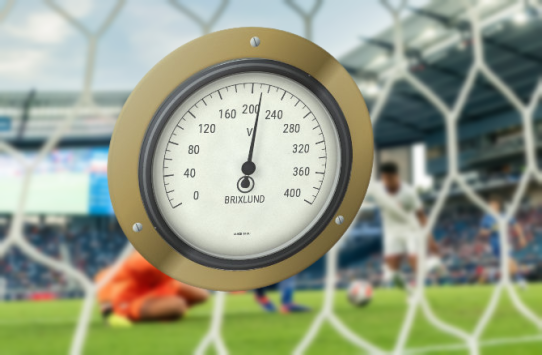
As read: **210** V
